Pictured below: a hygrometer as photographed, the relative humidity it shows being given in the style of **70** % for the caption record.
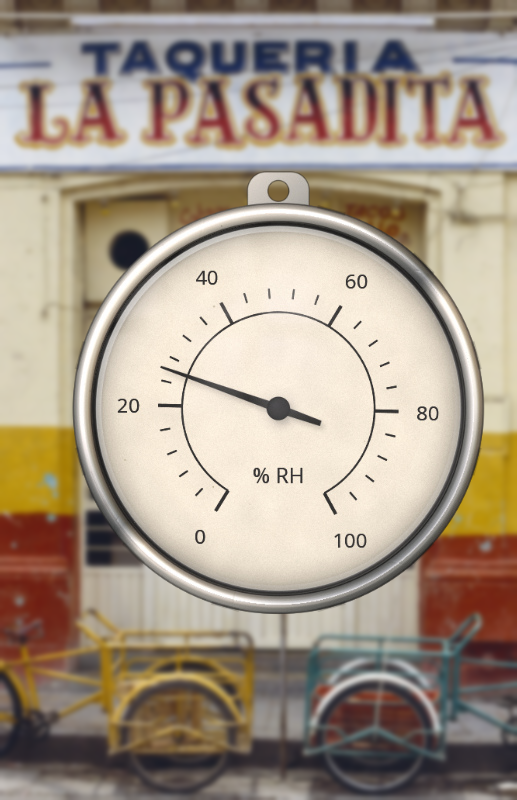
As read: **26** %
